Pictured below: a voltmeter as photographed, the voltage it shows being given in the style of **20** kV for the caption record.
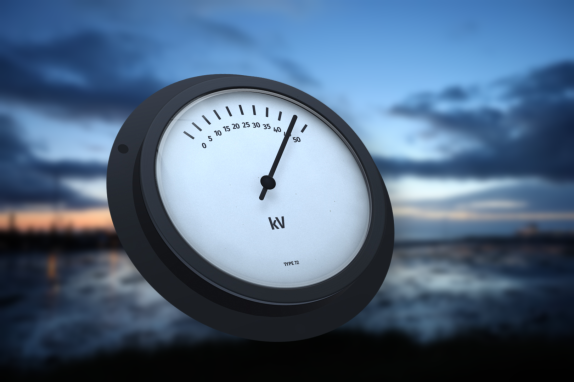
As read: **45** kV
